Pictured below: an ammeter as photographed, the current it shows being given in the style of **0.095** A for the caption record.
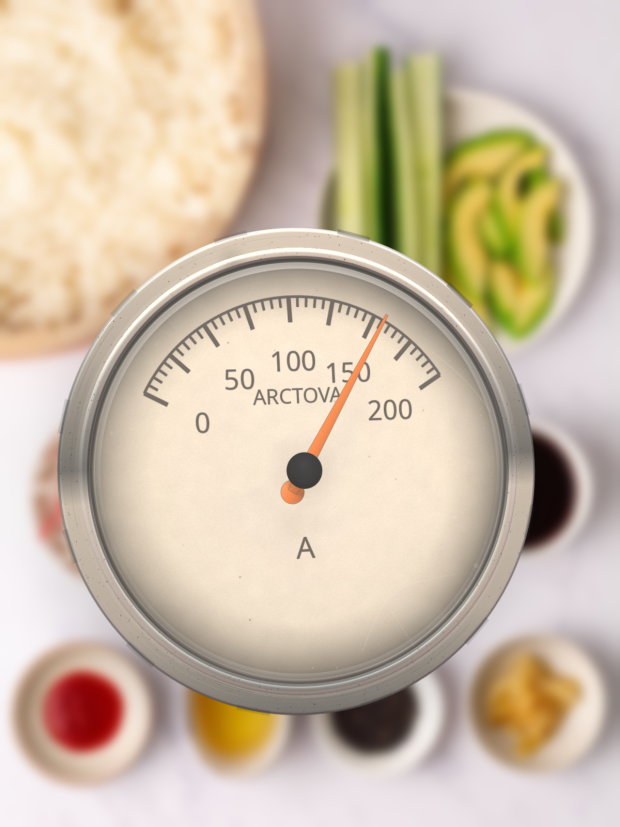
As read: **155** A
